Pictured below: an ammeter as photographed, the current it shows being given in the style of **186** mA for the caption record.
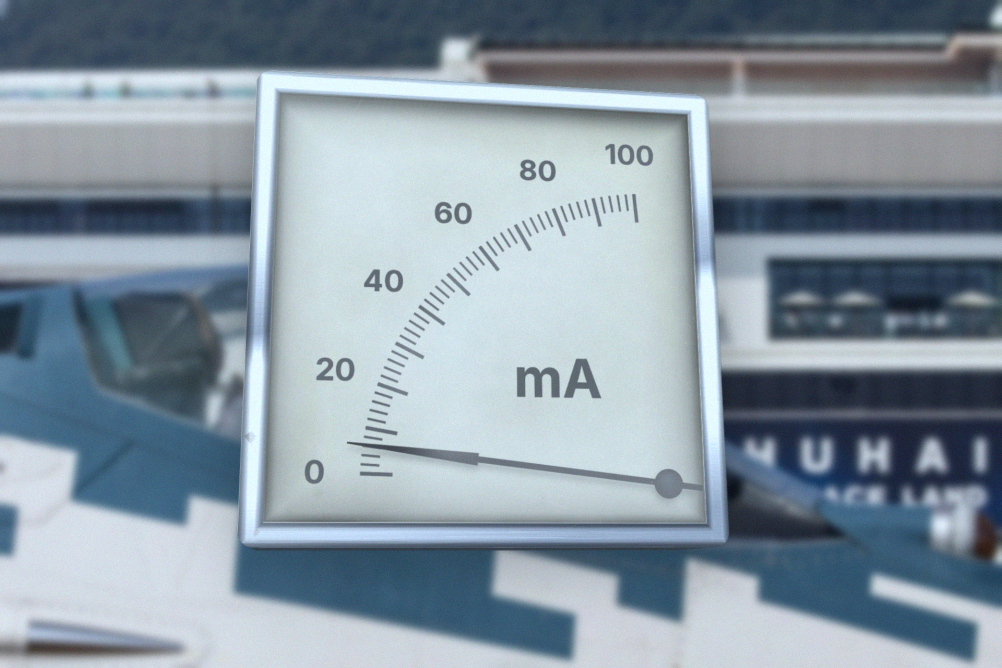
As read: **6** mA
